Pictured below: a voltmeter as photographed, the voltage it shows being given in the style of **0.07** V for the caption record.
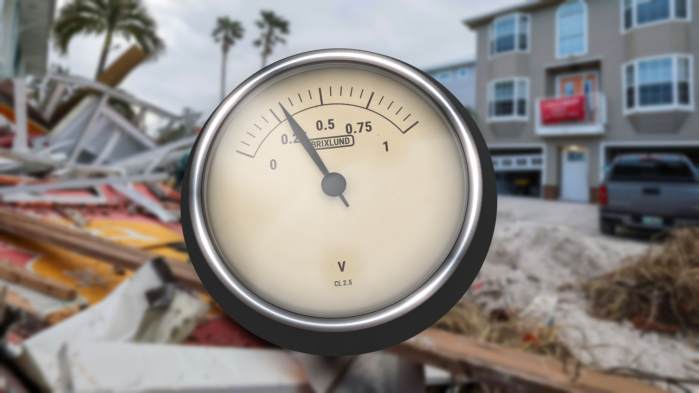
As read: **0.3** V
